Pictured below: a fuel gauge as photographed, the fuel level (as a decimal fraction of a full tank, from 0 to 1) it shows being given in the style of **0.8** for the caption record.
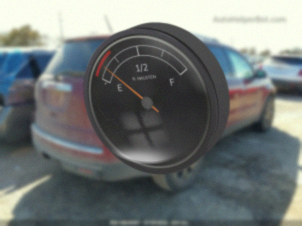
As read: **0.125**
